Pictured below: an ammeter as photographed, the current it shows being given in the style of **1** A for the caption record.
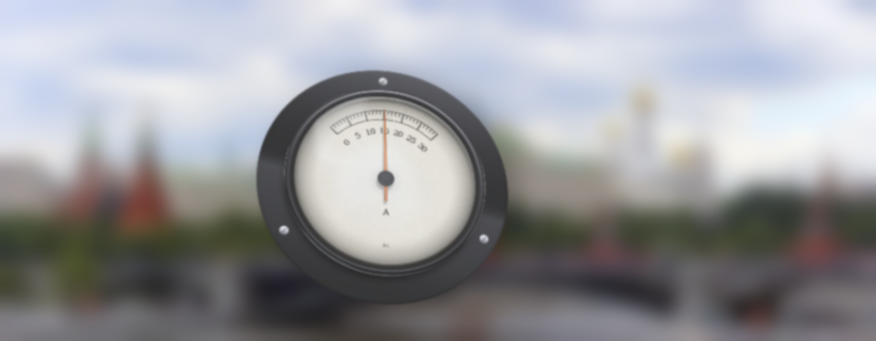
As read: **15** A
